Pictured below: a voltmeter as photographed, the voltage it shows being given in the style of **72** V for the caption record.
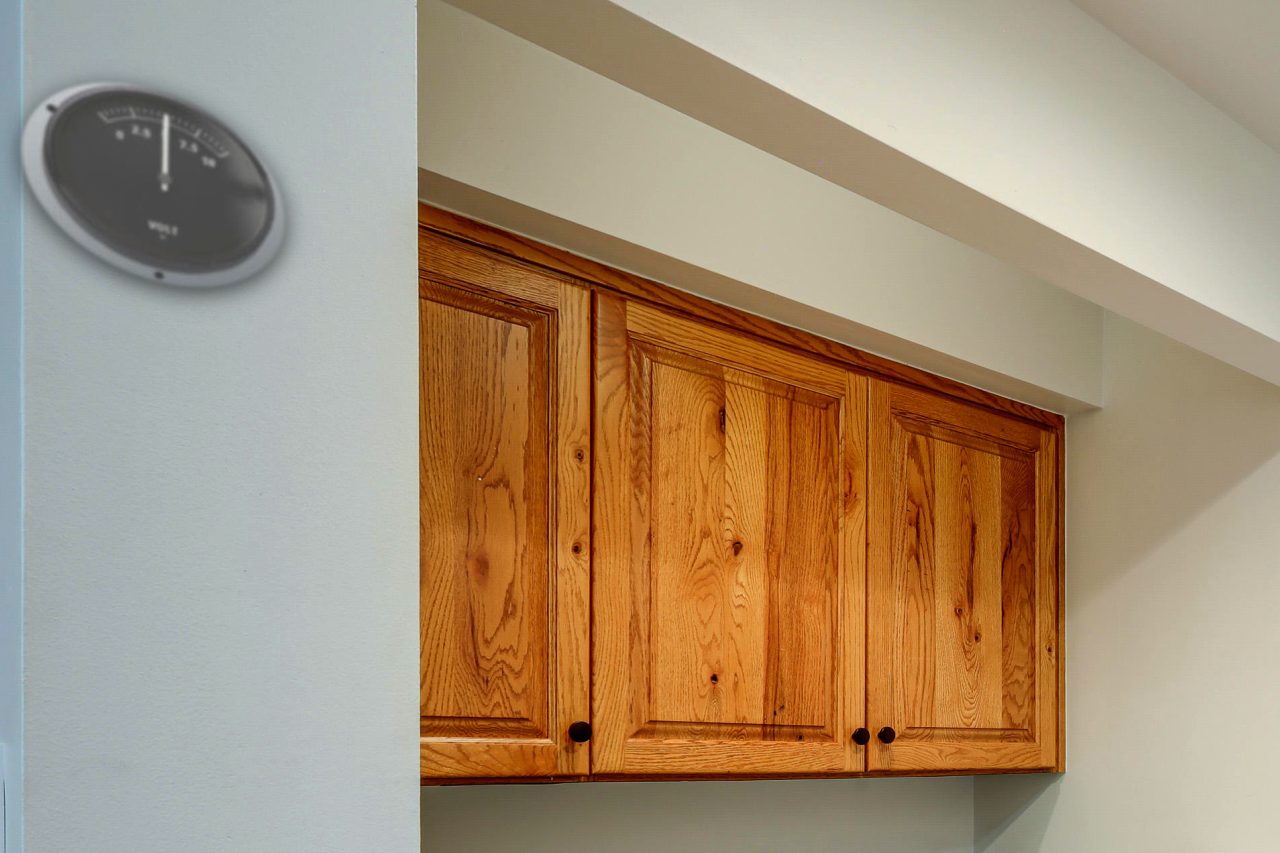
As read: **5** V
